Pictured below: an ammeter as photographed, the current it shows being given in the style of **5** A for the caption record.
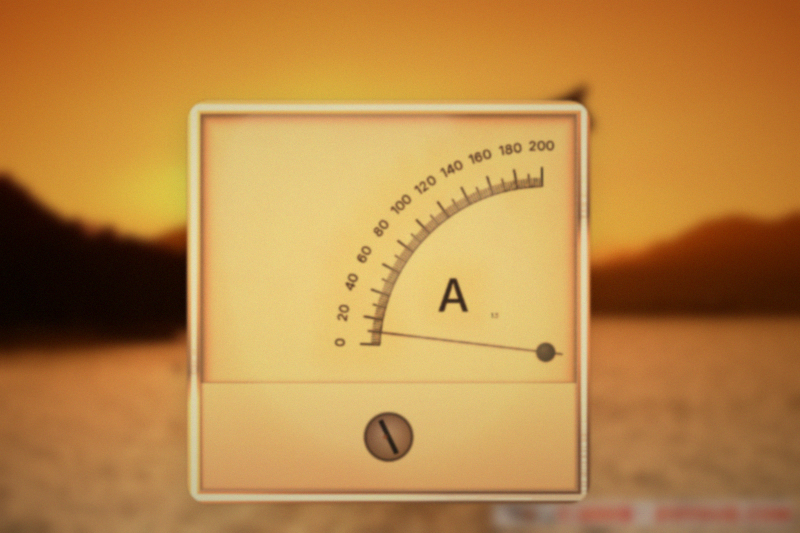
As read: **10** A
